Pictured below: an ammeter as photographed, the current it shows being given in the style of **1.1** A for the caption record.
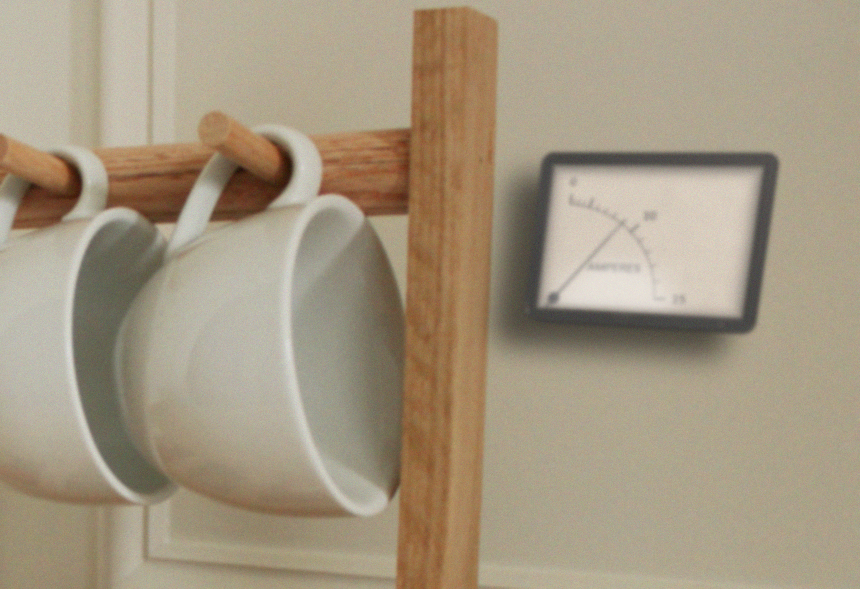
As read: **9** A
